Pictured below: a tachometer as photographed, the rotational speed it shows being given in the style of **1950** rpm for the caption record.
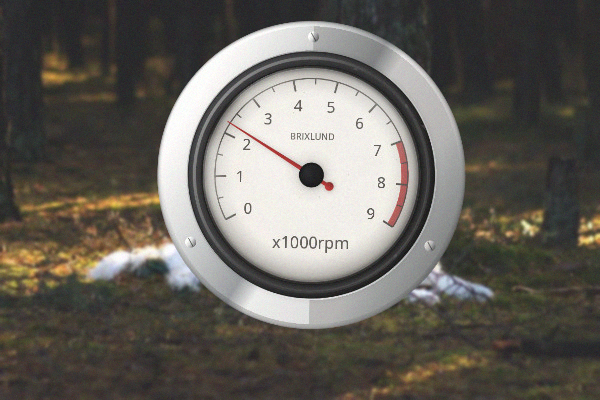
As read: **2250** rpm
